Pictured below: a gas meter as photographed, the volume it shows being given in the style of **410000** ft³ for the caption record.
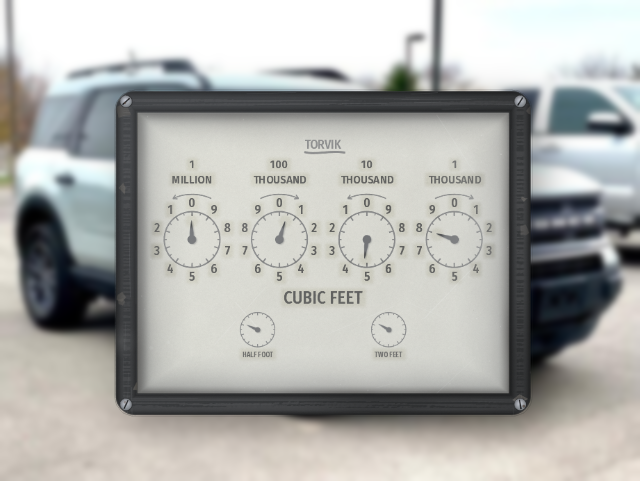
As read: **4800** ft³
